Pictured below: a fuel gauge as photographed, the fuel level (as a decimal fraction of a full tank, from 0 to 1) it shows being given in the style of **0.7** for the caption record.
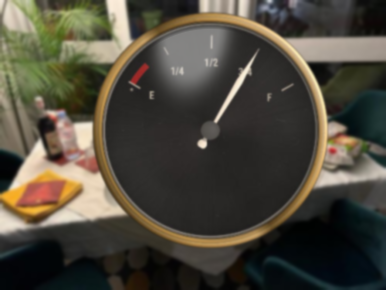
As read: **0.75**
